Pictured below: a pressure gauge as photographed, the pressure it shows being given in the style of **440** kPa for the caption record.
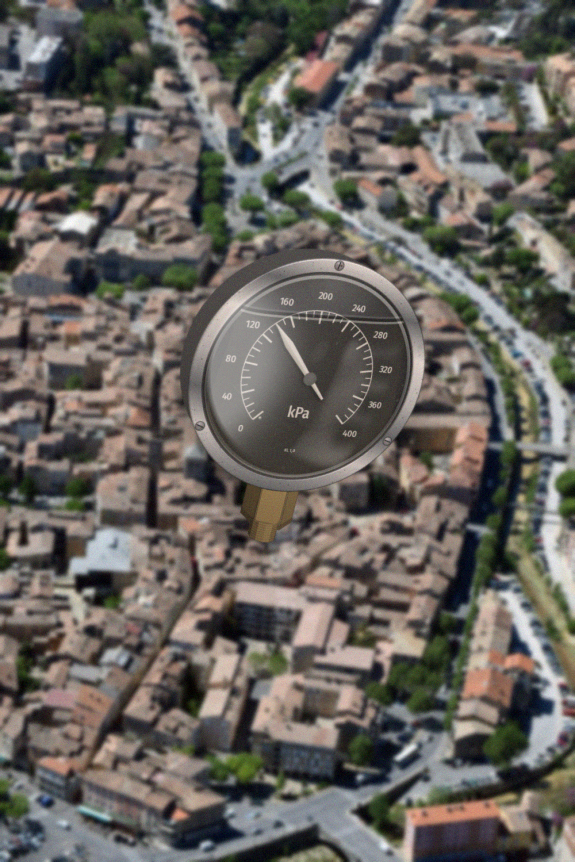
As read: **140** kPa
